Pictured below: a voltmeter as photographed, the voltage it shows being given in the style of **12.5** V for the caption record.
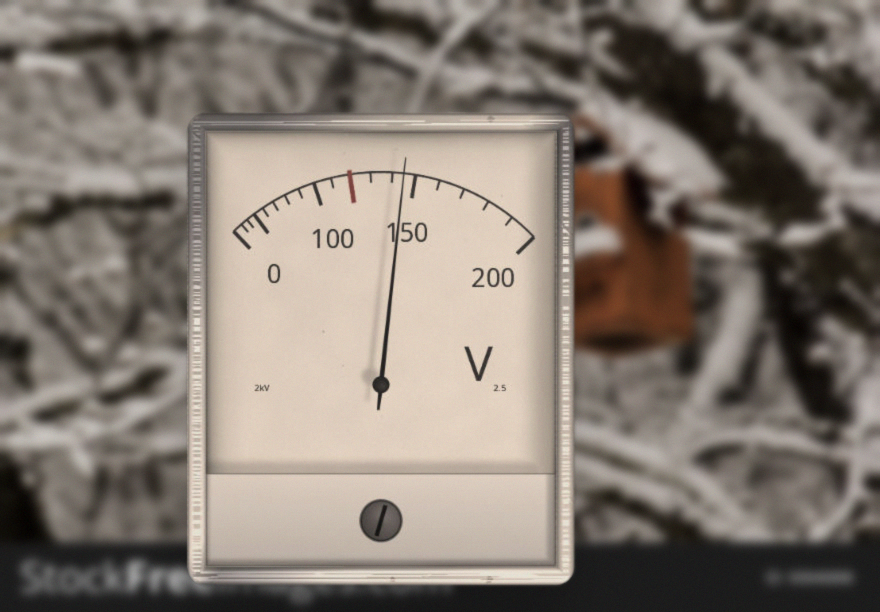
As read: **145** V
